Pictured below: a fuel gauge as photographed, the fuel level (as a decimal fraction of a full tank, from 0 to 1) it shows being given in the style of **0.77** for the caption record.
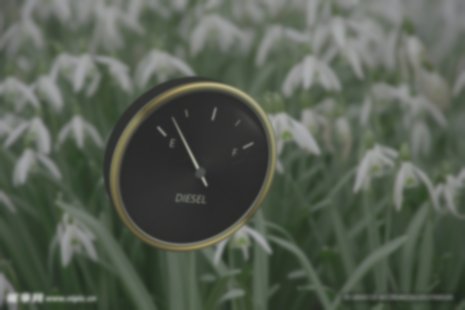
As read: **0.125**
